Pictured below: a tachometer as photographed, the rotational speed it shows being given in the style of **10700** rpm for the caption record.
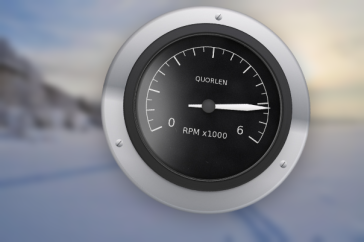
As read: **5125** rpm
